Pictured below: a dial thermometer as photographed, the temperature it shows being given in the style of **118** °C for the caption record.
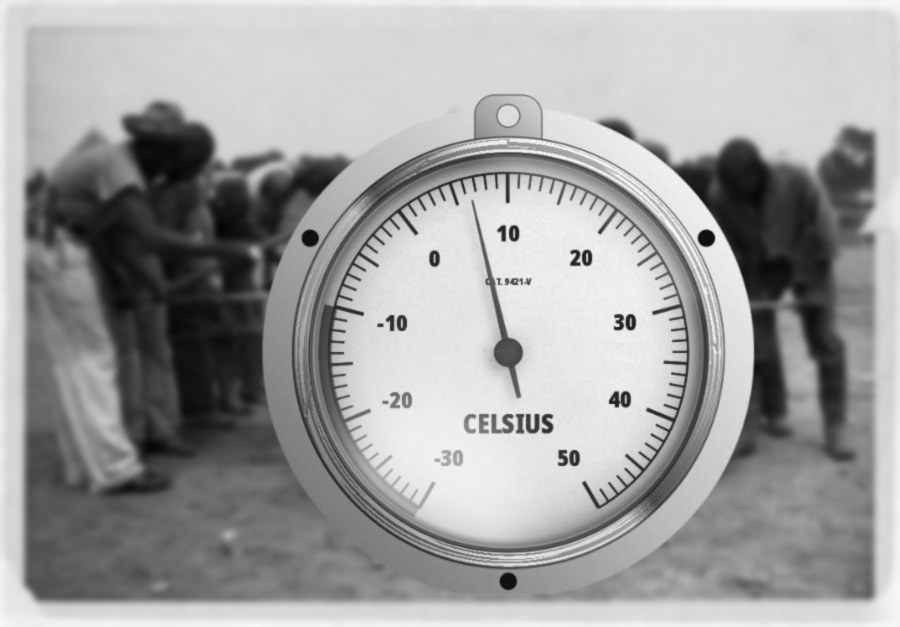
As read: **6.5** °C
